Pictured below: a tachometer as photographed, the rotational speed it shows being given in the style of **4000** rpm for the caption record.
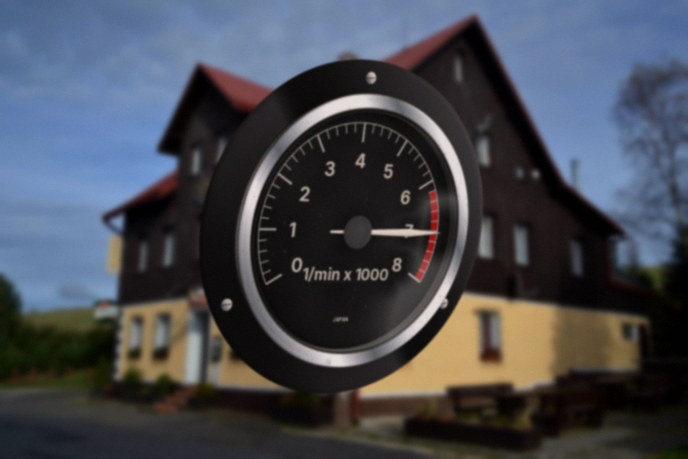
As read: **7000** rpm
